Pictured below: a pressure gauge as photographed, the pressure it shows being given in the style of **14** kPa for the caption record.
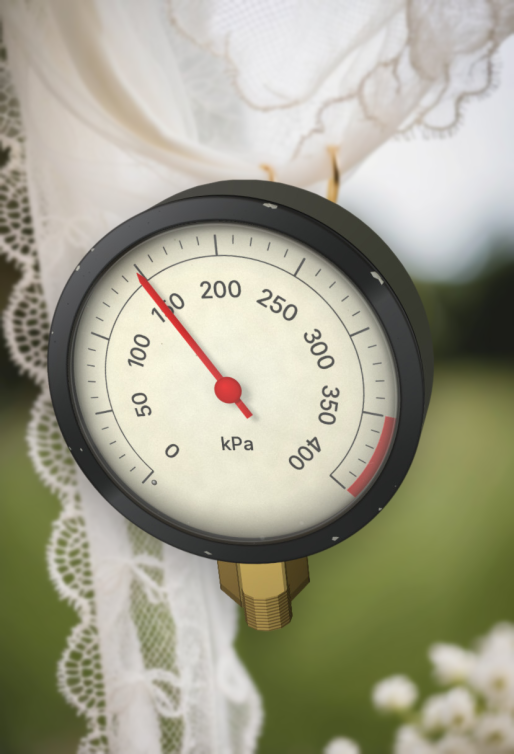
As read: **150** kPa
